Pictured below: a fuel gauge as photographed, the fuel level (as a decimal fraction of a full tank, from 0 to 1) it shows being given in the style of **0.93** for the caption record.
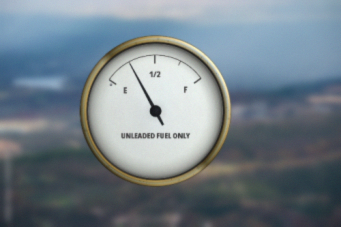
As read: **0.25**
